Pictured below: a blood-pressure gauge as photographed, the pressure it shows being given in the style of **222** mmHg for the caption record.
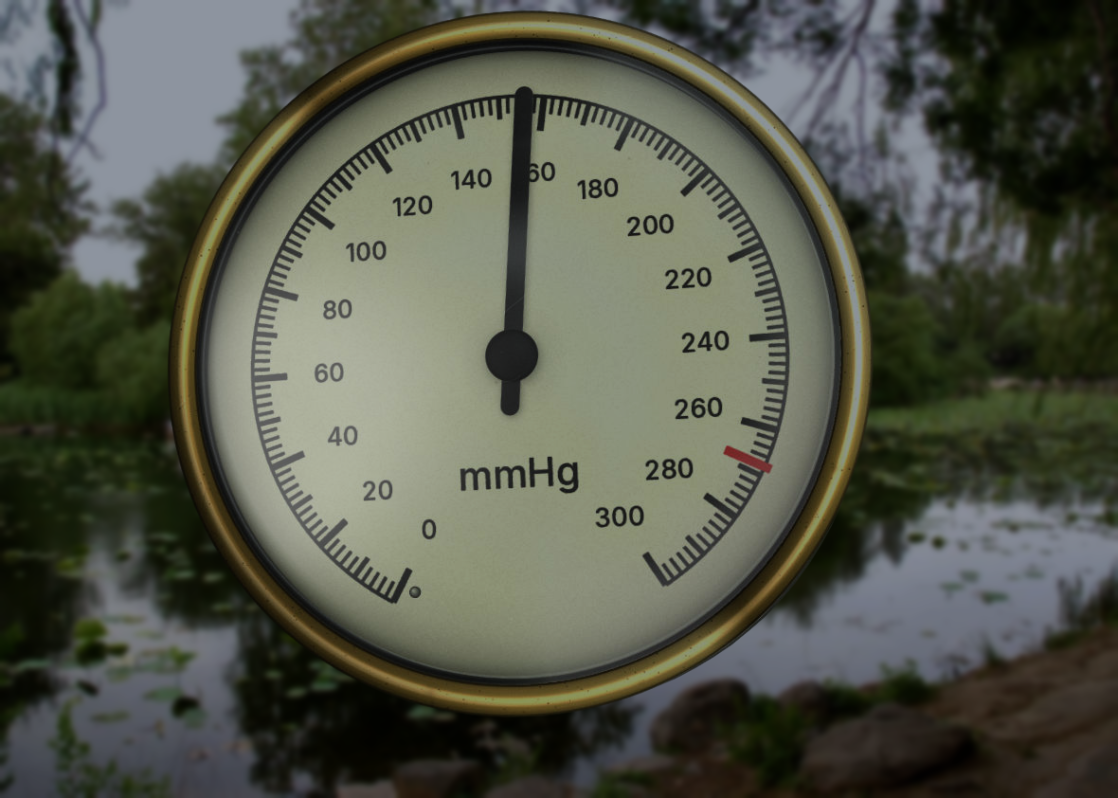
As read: **156** mmHg
